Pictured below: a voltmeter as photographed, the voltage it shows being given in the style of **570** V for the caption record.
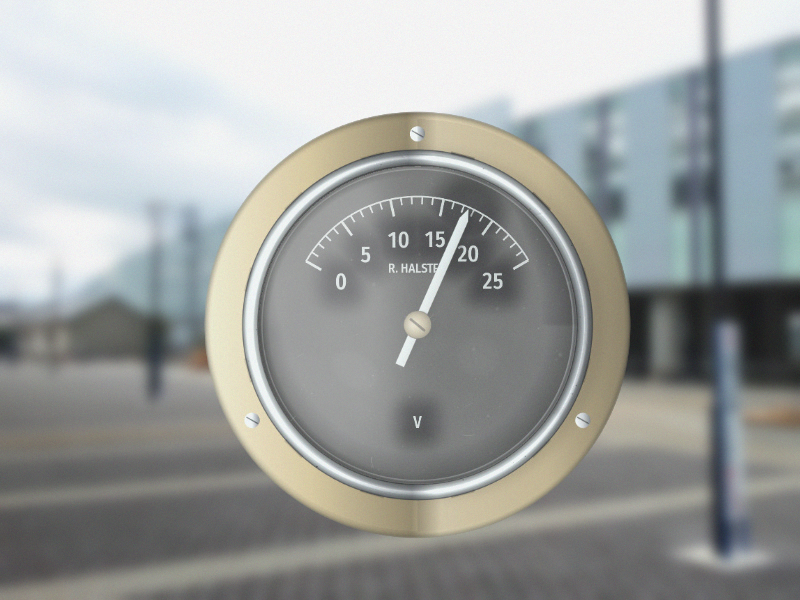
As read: **17.5** V
